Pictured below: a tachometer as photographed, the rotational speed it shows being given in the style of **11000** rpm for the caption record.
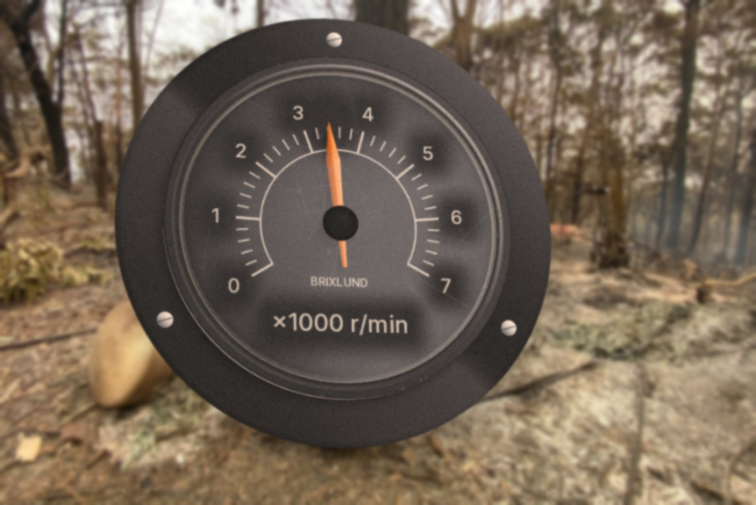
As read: **3400** rpm
